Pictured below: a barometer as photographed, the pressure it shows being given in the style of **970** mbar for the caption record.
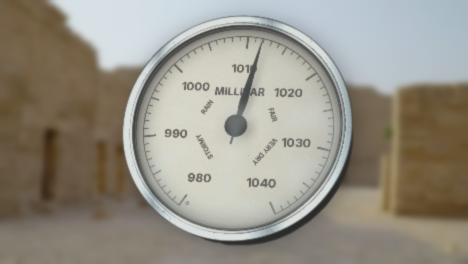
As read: **1012** mbar
